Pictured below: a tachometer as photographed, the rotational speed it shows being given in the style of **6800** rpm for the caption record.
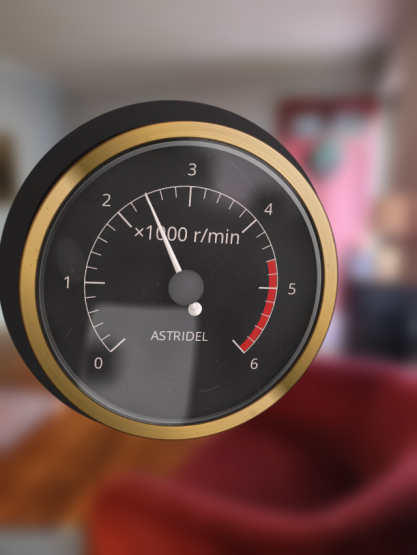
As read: **2400** rpm
